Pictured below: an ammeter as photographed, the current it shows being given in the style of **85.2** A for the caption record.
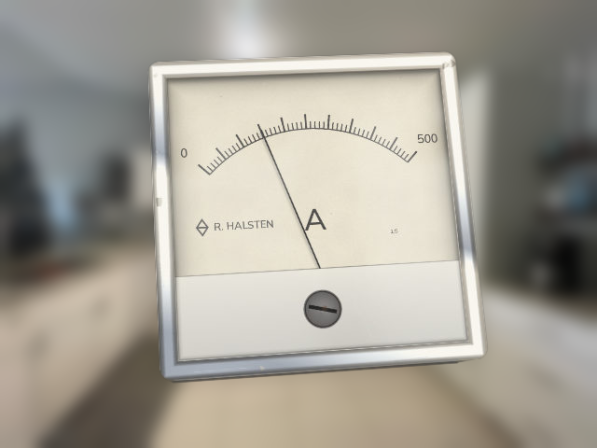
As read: **150** A
